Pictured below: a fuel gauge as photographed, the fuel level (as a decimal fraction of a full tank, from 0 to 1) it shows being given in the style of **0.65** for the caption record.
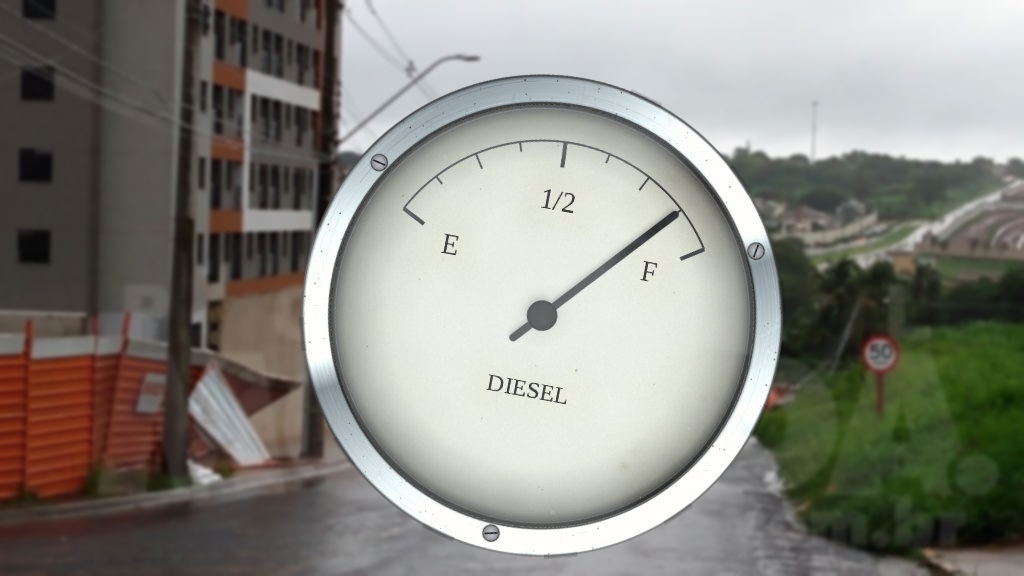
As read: **0.875**
